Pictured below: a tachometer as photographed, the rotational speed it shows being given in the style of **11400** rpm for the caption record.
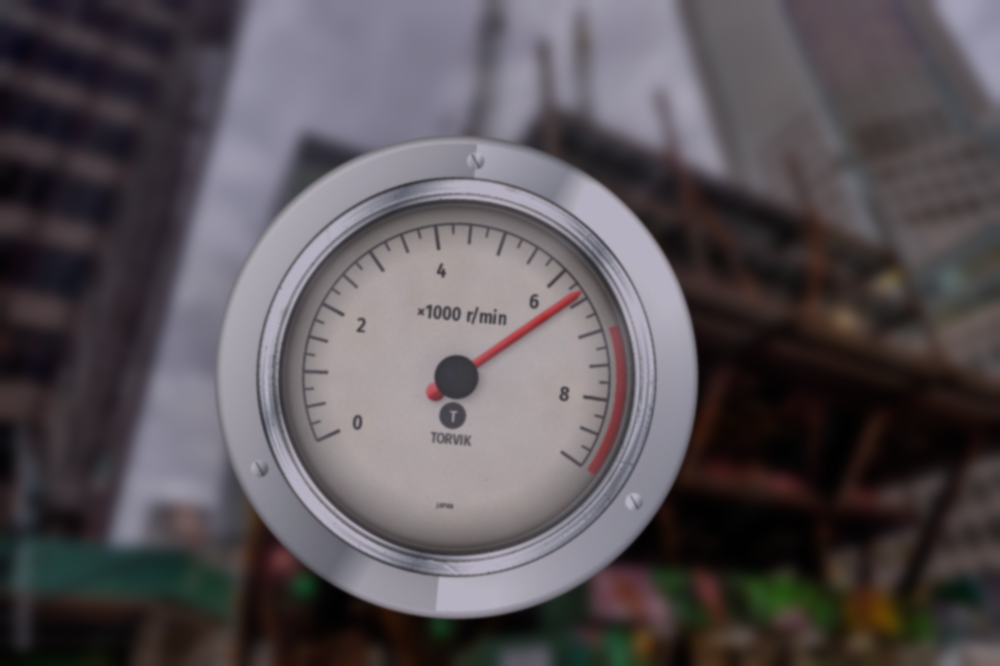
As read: **6375** rpm
